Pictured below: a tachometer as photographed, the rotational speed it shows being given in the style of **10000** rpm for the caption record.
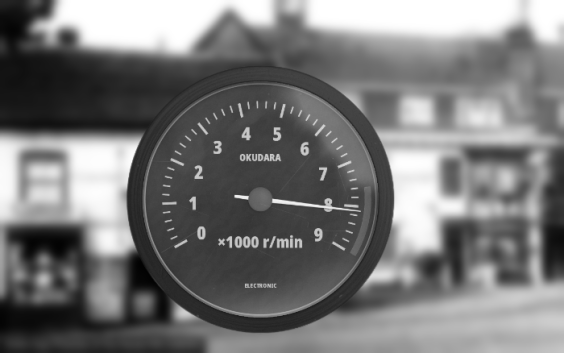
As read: **8100** rpm
